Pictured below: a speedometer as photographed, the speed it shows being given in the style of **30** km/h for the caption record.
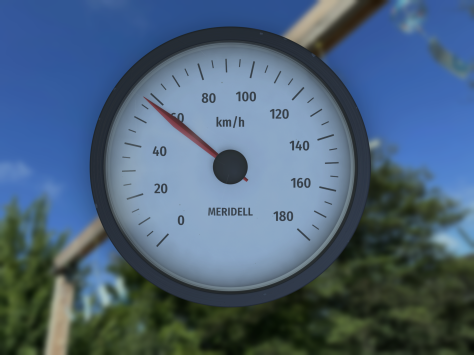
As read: **57.5** km/h
